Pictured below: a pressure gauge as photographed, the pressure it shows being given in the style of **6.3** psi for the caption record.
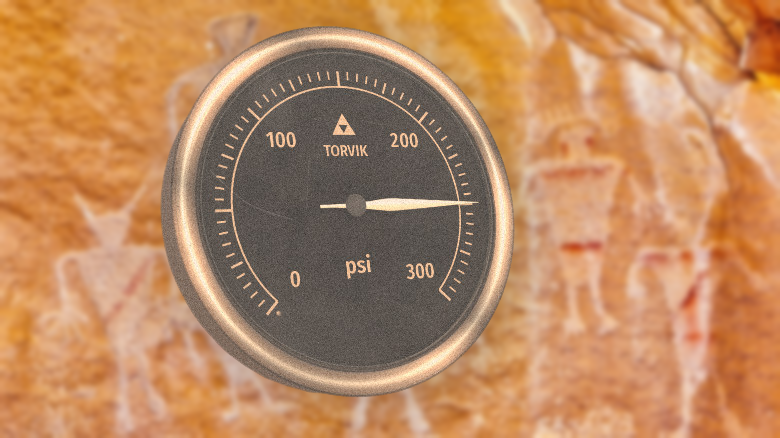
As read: **250** psi
